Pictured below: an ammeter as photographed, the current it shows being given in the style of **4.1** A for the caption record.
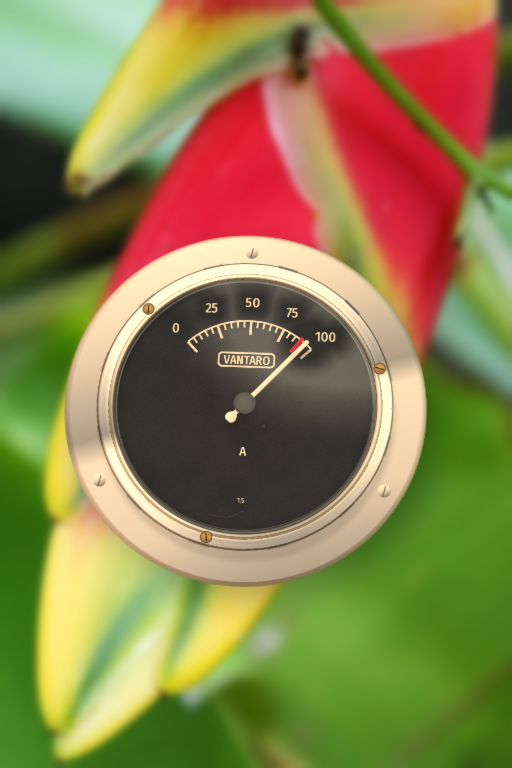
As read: **95** A
